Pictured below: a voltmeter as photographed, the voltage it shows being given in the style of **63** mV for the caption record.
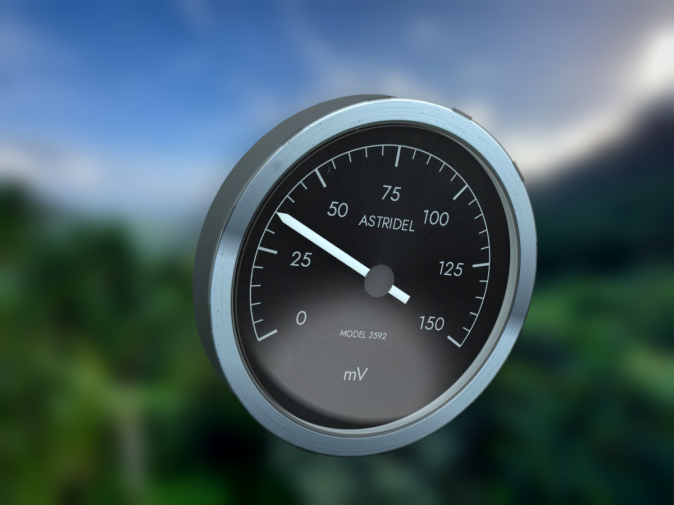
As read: **35** mV
